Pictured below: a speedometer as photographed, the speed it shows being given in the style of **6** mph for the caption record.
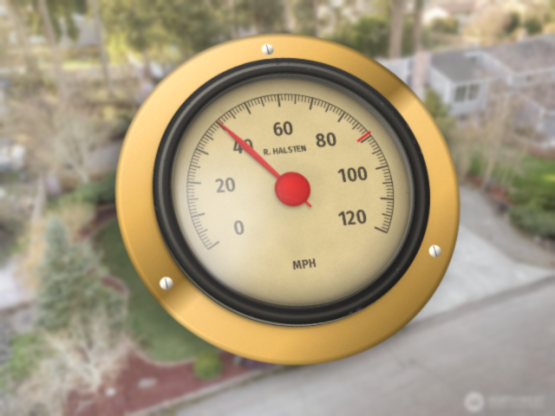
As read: **40** mph
